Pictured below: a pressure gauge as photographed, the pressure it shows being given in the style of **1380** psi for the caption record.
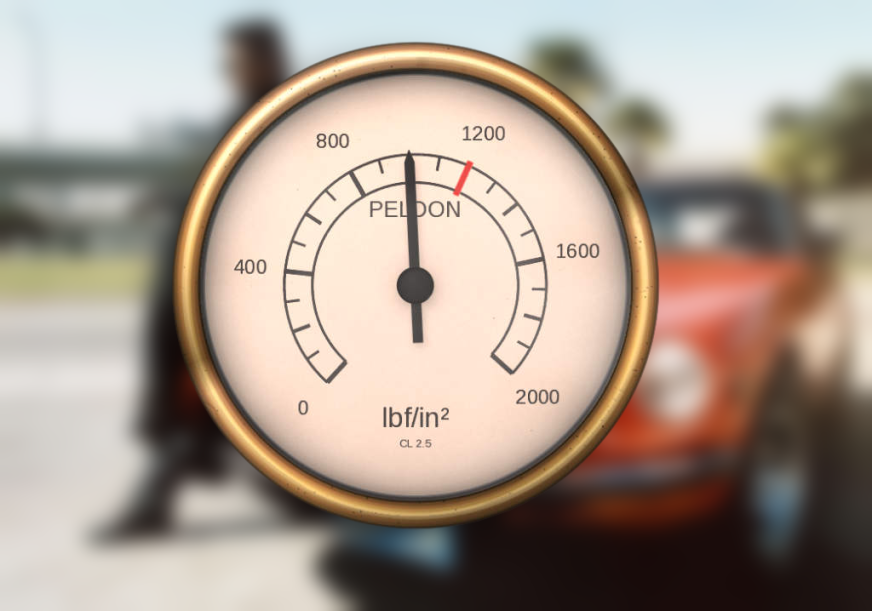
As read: **1000** psi
